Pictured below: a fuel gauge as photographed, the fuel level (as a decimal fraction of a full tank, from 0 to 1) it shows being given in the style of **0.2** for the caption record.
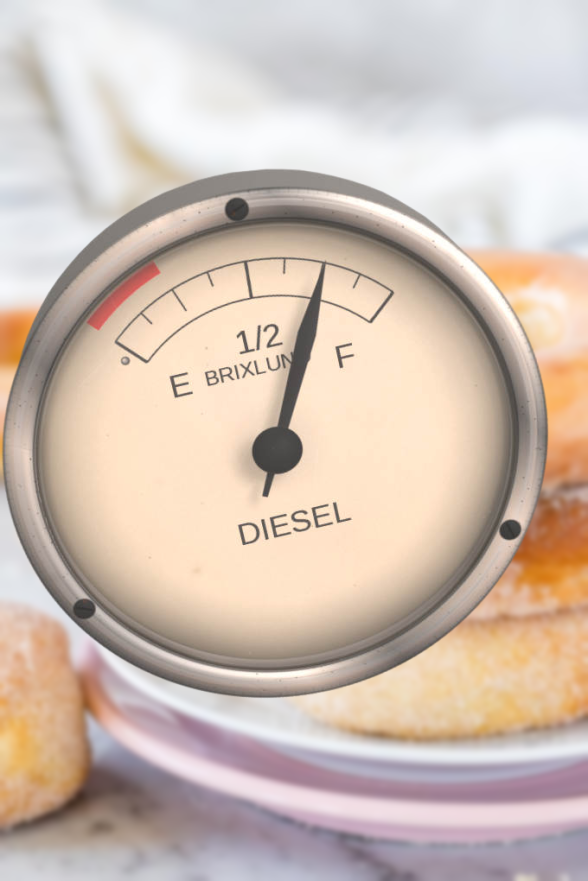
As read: **0.75**
